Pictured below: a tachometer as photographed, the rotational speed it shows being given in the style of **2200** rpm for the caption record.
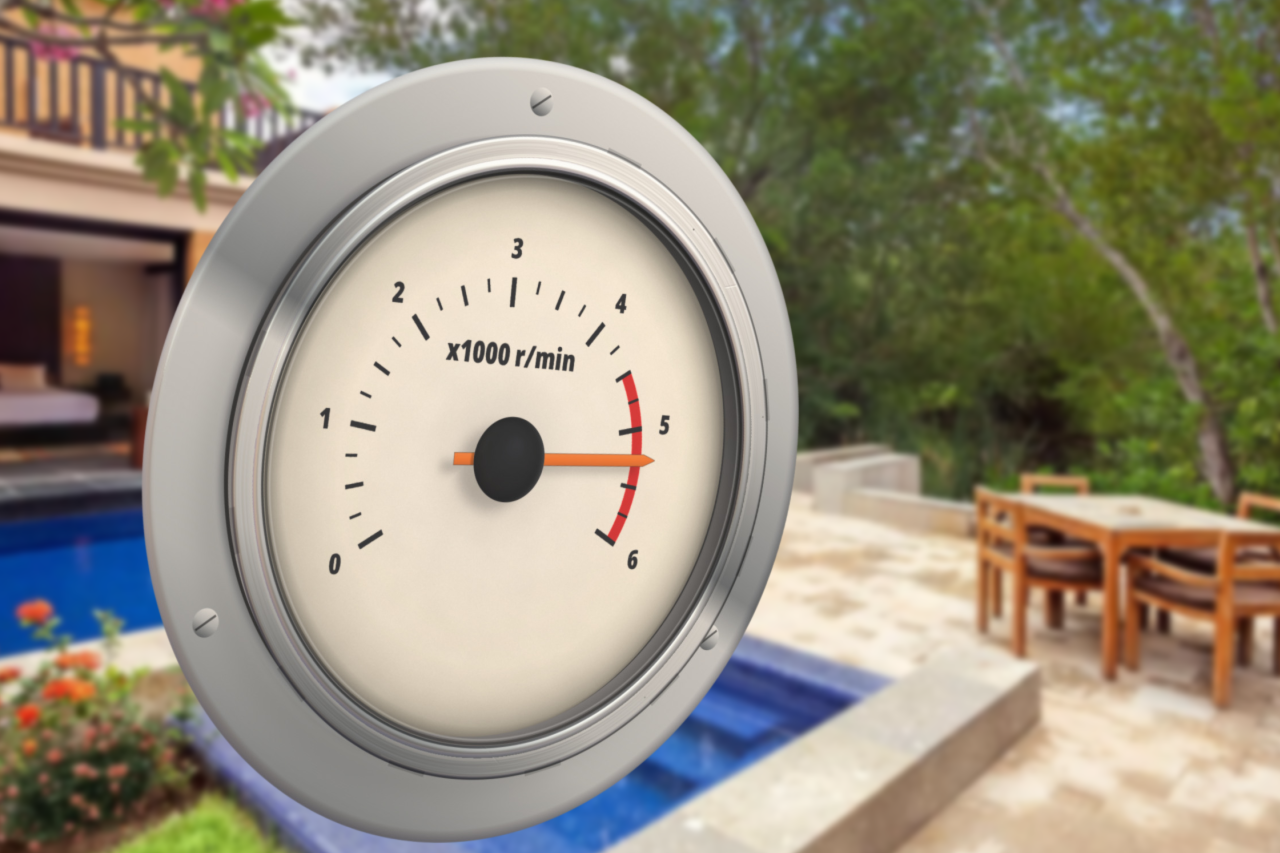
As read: **5250** rpm
